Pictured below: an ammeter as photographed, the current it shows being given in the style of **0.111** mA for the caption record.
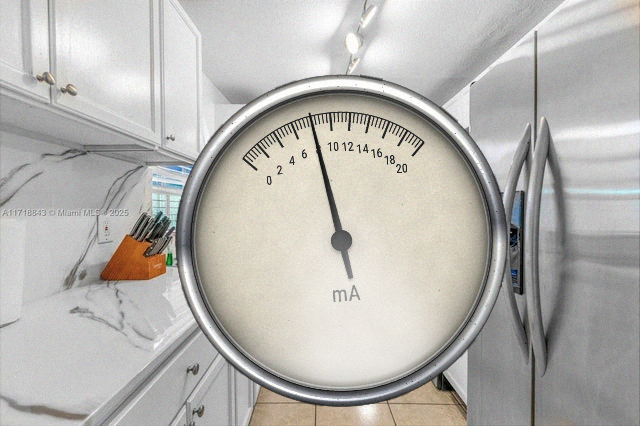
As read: **8** mA
